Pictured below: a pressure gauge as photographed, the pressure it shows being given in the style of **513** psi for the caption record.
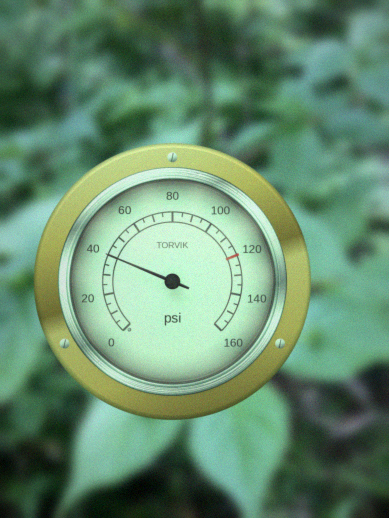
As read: **40** psi
